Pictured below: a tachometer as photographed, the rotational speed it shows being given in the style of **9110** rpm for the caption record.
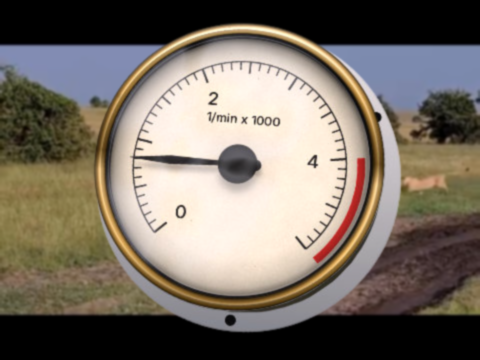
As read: **800** rpm
